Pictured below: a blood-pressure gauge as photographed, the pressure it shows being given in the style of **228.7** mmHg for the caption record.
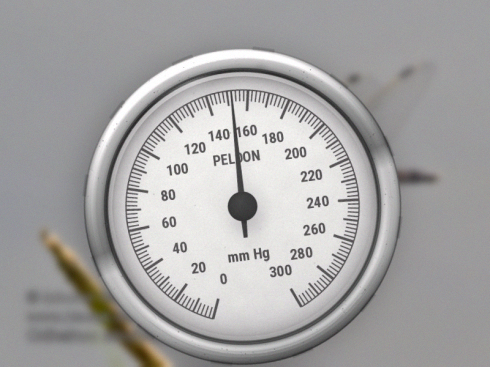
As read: **152** mmHg
